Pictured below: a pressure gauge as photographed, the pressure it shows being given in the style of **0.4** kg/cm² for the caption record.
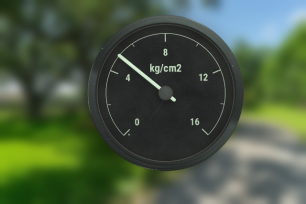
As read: **5** kg/cm²
